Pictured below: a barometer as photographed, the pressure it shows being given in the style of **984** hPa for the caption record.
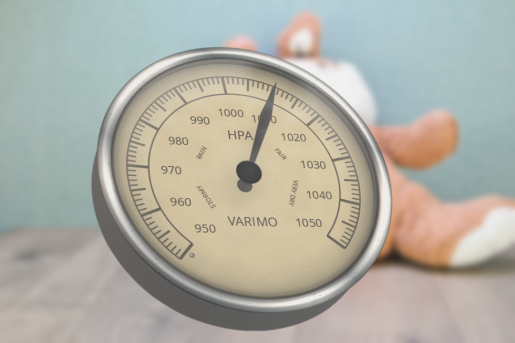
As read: **1010** hPa
